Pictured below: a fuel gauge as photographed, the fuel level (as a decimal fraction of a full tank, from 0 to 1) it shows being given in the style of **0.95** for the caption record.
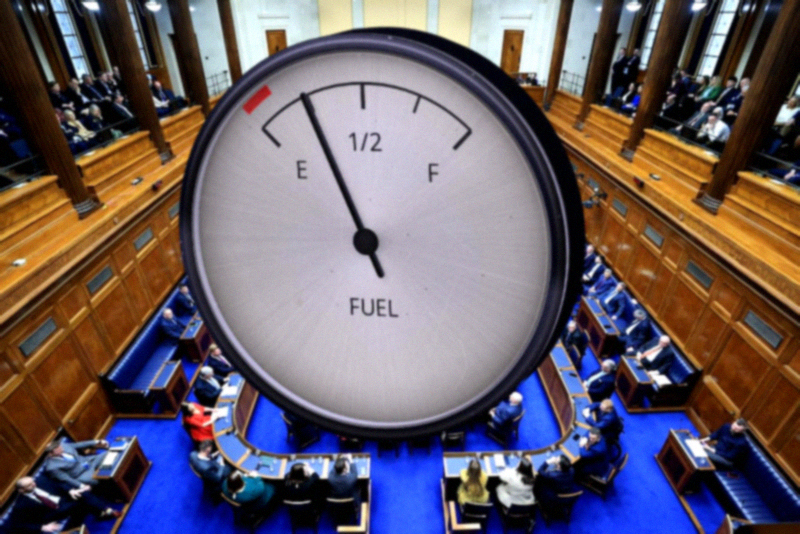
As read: **0.25**
